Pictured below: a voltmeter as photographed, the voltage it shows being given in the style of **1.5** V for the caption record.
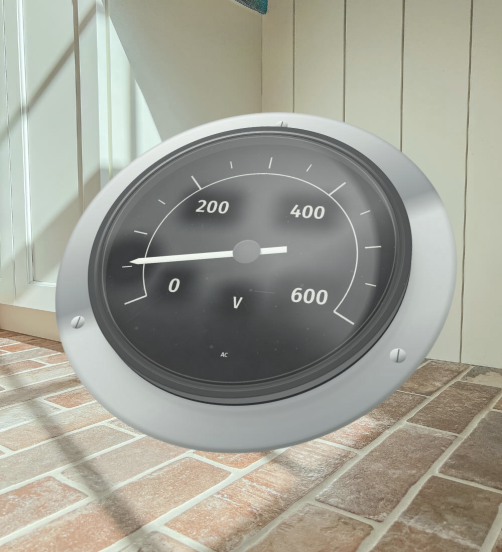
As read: **50** V
